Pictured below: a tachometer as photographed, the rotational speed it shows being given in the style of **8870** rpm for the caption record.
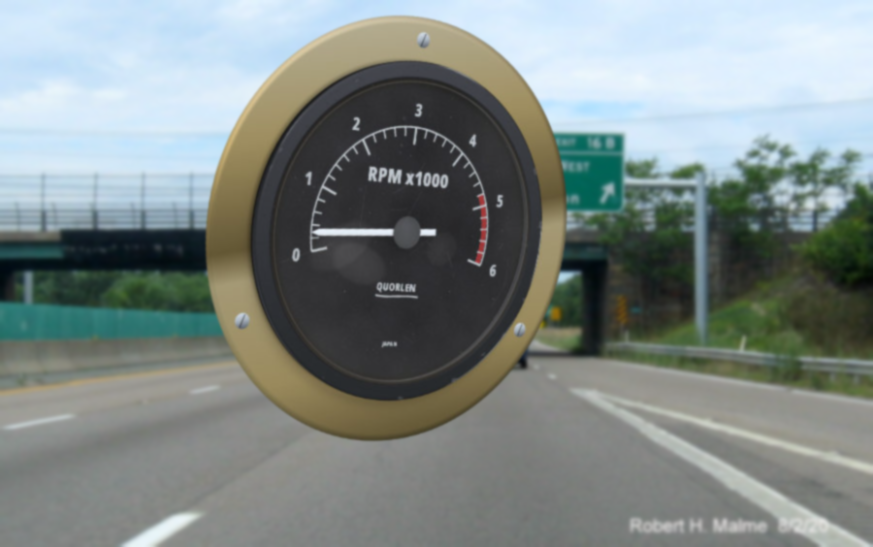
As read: **300** rpm
